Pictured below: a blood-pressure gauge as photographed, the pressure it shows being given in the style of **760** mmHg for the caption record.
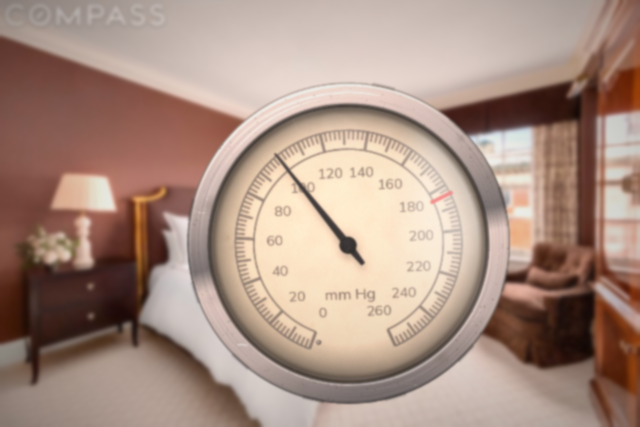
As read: **100** mmHg
